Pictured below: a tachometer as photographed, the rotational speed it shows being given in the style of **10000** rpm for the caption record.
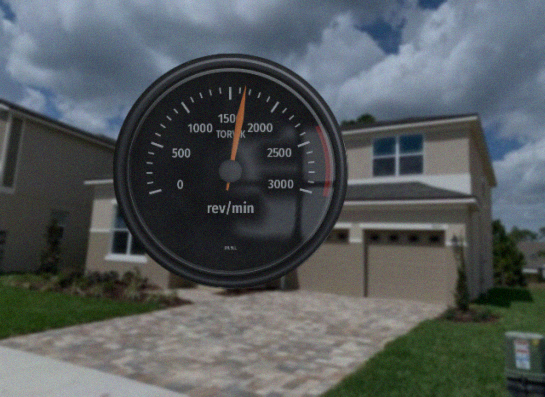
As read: **1650** rpm
